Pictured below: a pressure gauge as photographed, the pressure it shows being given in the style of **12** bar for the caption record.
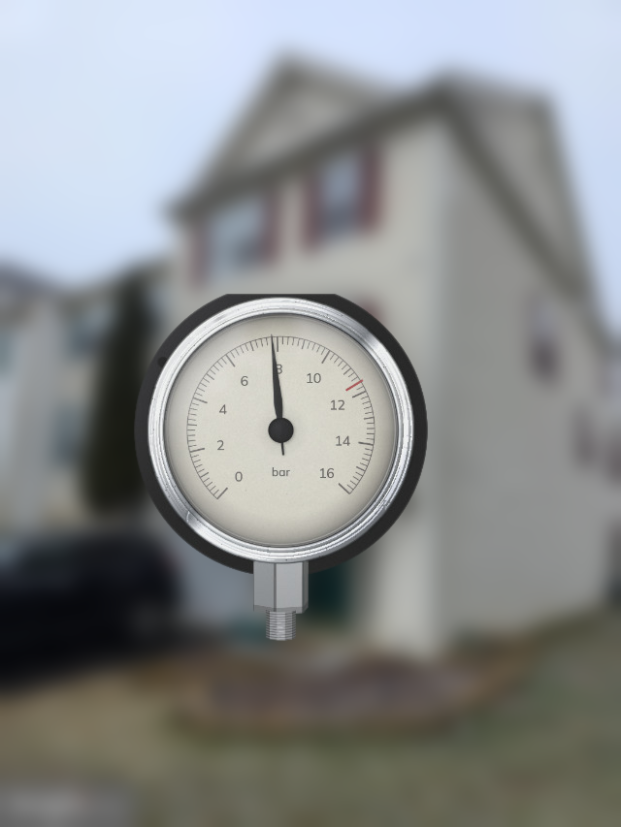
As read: **7.8** bar
